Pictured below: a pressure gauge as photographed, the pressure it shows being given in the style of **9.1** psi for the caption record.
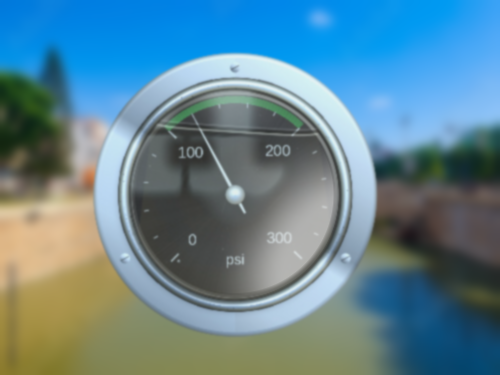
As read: **120** psi
